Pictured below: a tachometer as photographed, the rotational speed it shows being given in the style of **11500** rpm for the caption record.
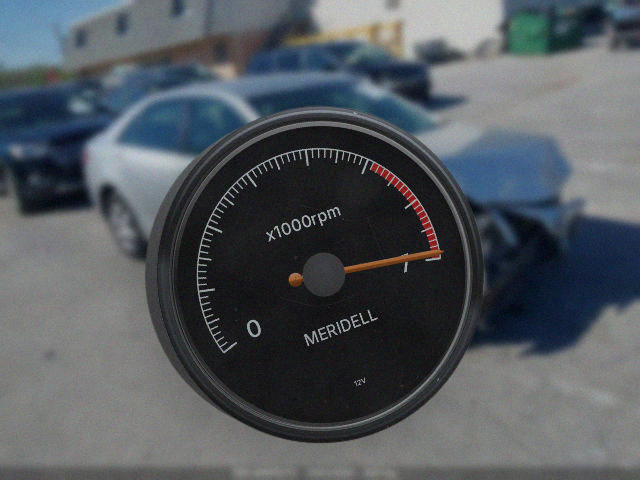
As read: **6900** rpm
